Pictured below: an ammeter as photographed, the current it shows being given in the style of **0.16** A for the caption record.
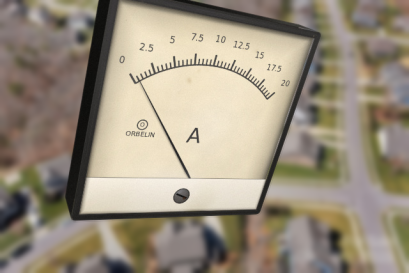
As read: **0.5** A
